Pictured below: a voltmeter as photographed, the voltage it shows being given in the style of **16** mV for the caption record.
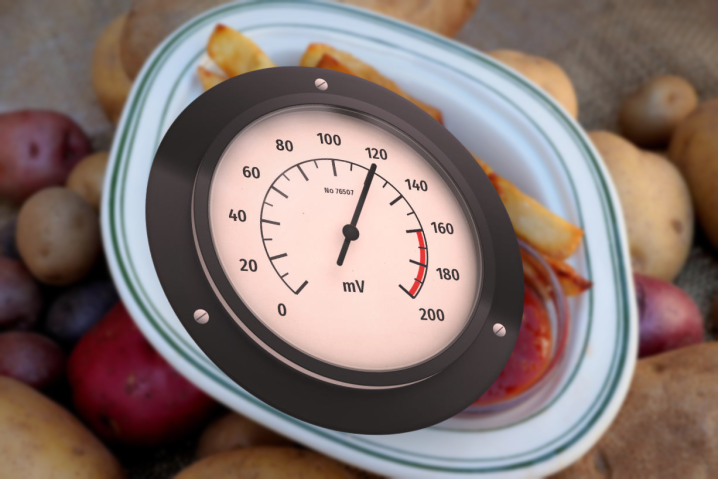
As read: **120** mV
